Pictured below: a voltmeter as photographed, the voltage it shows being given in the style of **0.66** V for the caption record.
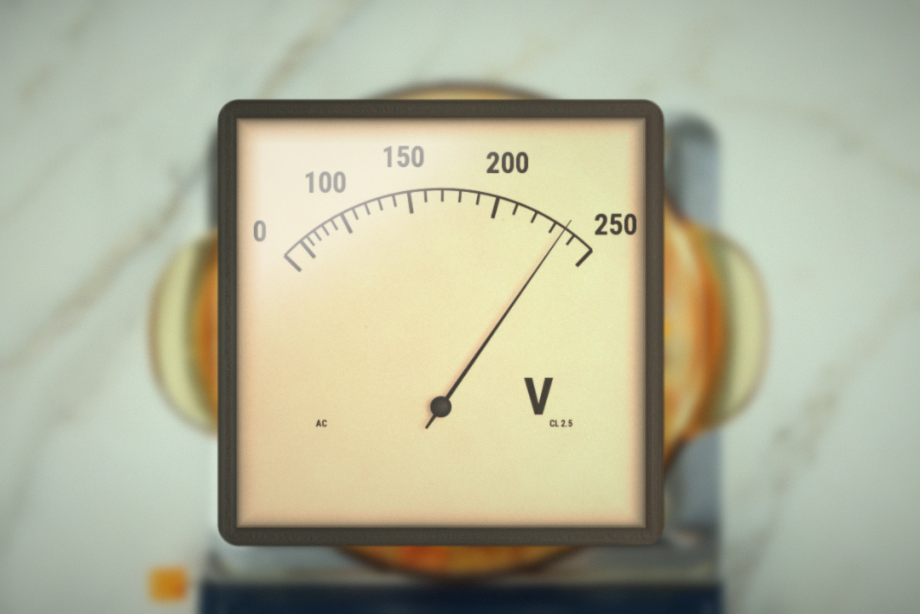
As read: **235** V
